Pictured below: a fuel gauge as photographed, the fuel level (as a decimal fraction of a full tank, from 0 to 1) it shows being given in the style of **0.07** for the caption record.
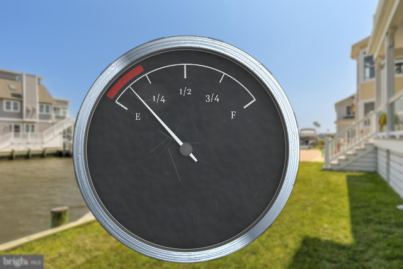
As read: **0.125**
